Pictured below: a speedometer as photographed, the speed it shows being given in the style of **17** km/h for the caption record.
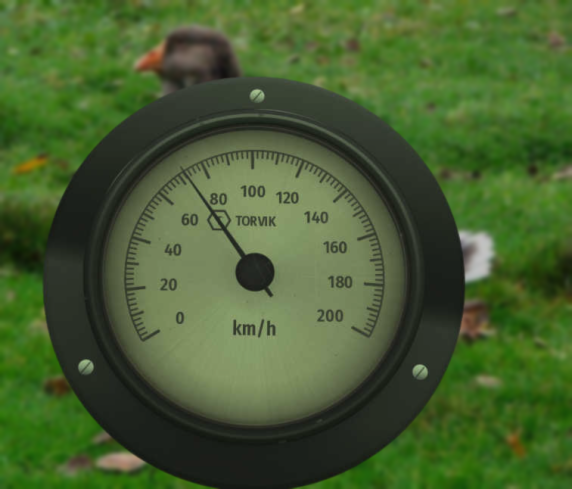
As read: **72** km/h
